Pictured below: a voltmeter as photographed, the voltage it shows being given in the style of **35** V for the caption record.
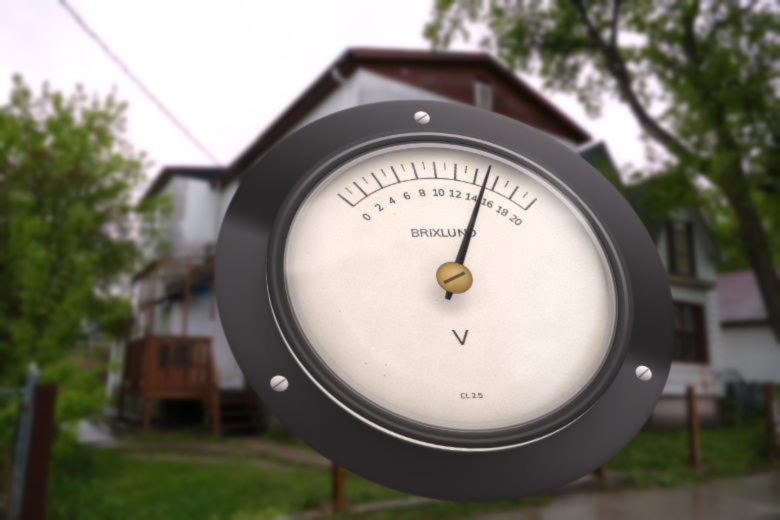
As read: **15** V
